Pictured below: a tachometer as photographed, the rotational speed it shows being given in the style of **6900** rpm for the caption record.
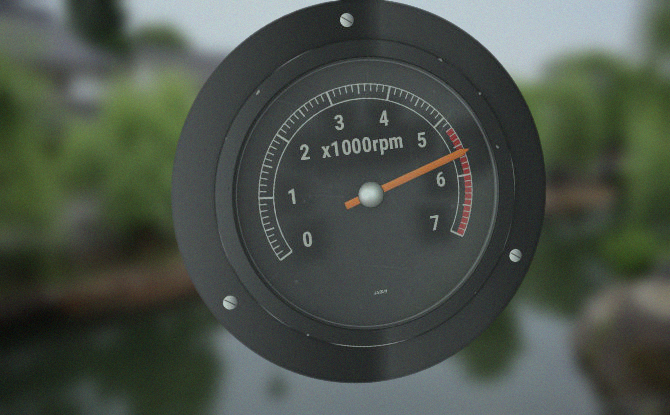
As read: **5600** rpm
